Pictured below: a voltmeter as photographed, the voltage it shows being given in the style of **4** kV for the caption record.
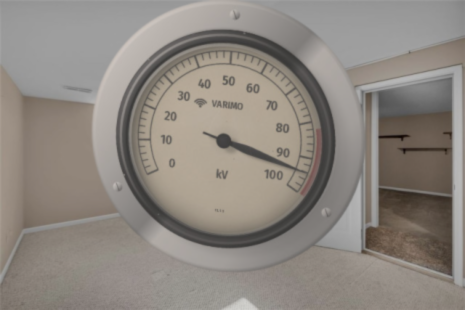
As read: **94** kV
